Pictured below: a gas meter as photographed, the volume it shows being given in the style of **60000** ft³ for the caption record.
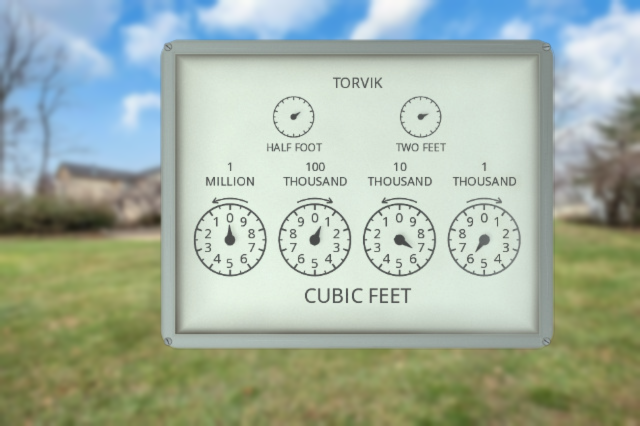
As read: **6600** ft³
